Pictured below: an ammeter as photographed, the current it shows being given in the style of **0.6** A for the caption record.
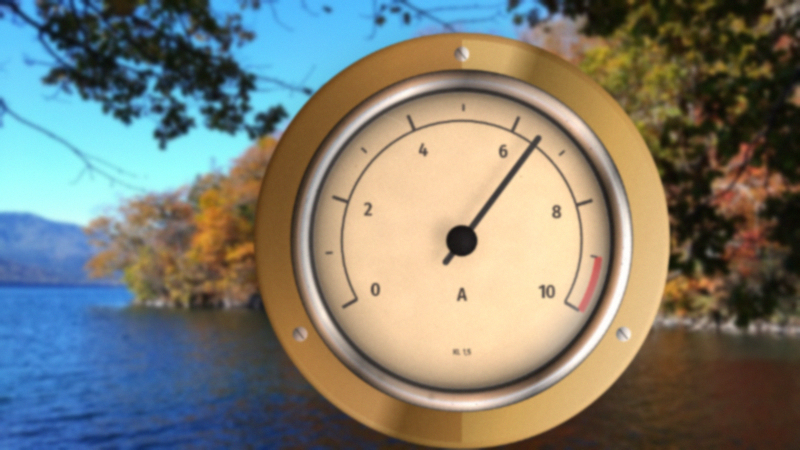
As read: **6.5** A
